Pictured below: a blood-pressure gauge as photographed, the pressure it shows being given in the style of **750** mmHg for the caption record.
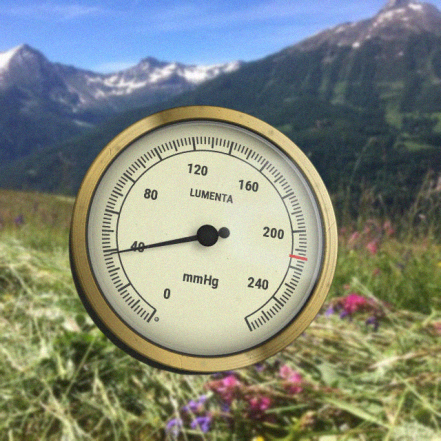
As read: **38** mmHg
